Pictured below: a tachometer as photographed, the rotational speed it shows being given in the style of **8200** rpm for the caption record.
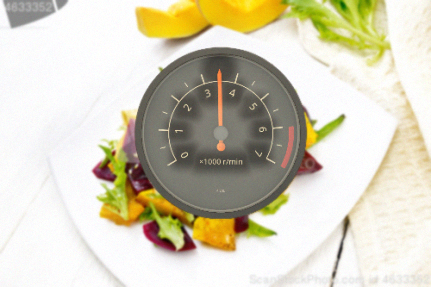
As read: **3500** rpm
